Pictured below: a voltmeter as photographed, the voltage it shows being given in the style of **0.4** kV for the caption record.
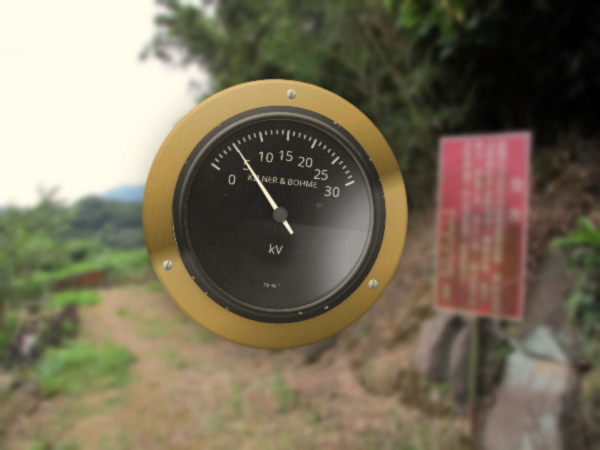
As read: **5** kV
